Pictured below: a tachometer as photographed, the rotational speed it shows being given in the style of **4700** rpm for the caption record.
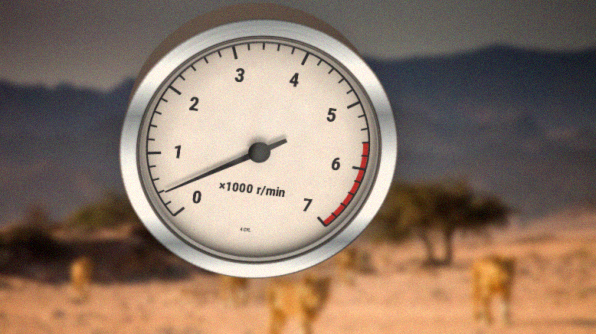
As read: **400** rpm
